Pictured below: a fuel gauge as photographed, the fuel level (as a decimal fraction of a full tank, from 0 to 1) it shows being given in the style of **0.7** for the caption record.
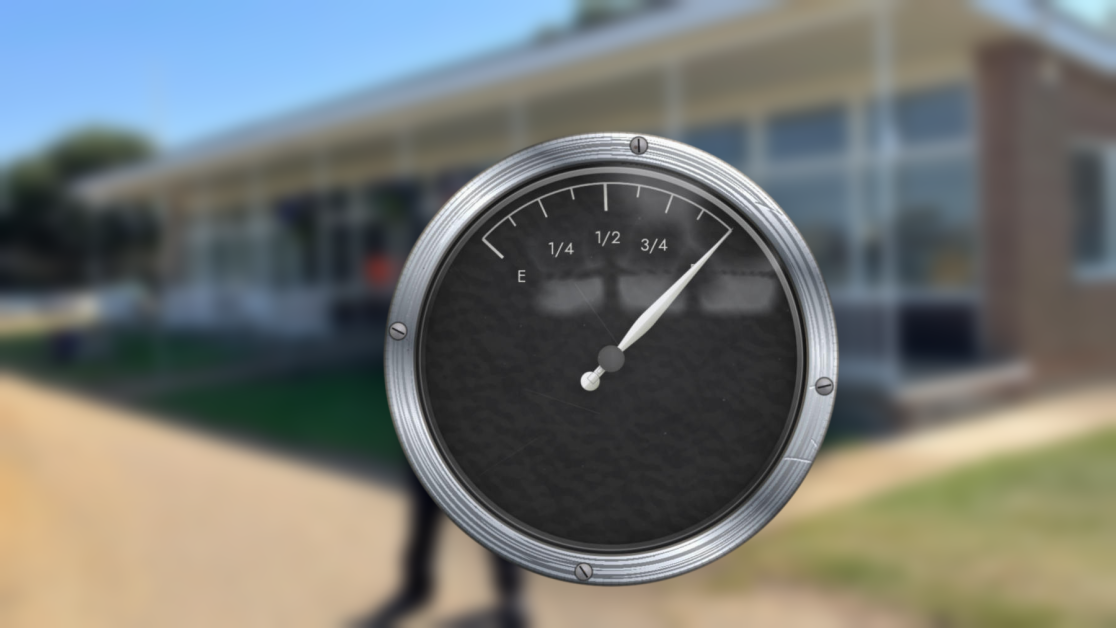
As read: **1**
